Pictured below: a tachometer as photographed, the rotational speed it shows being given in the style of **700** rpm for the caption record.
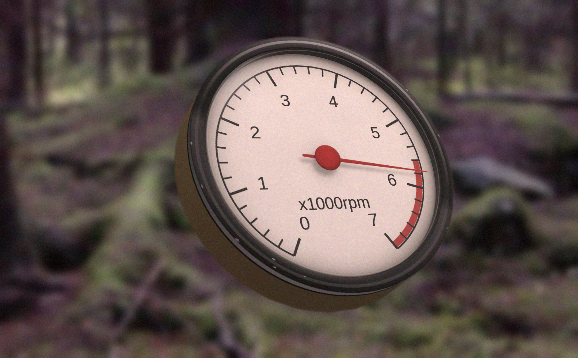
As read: **5800** rpm
